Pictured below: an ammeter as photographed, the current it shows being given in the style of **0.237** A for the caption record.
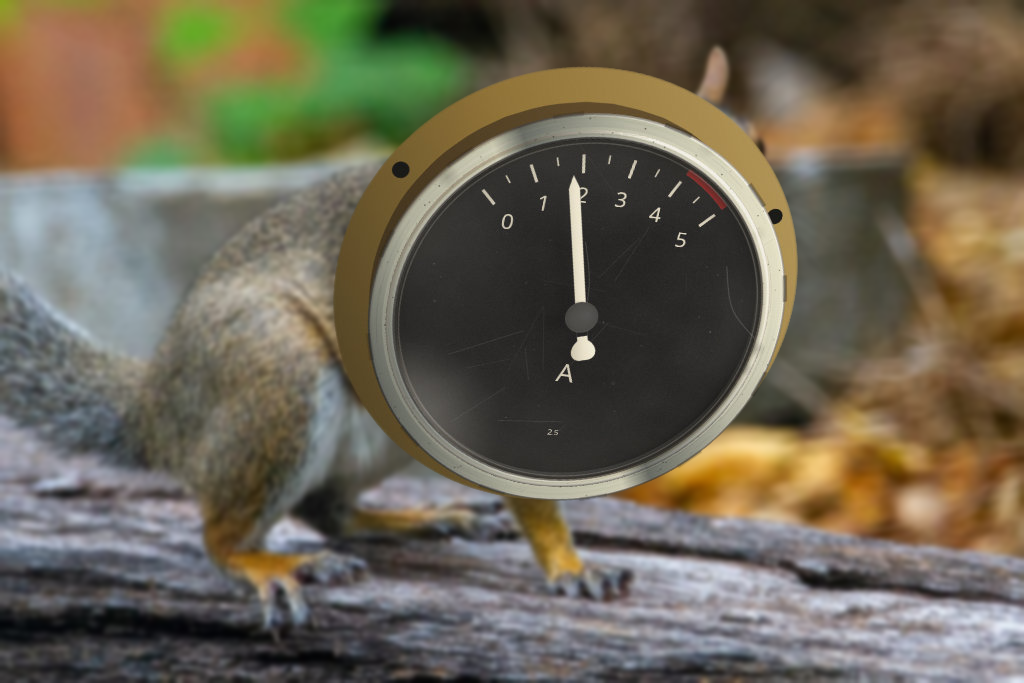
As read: **1.75** A
